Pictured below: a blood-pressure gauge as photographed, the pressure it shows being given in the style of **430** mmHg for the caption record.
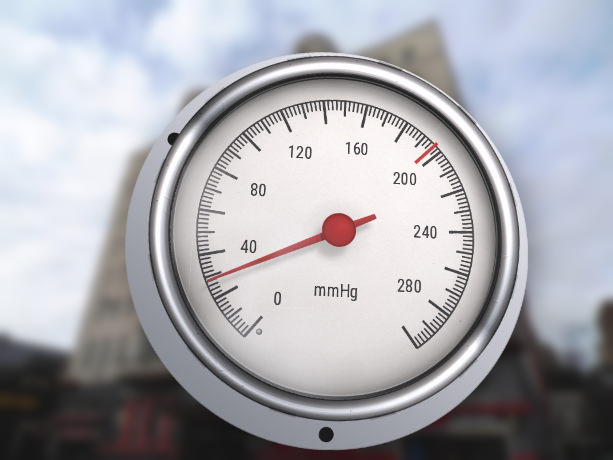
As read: **28** mmHg
